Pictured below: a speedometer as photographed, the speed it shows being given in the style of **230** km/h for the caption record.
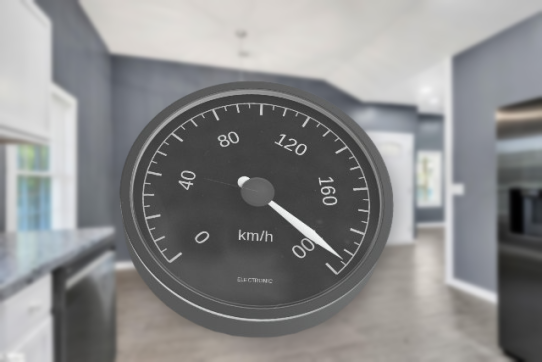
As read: **195** km/h
